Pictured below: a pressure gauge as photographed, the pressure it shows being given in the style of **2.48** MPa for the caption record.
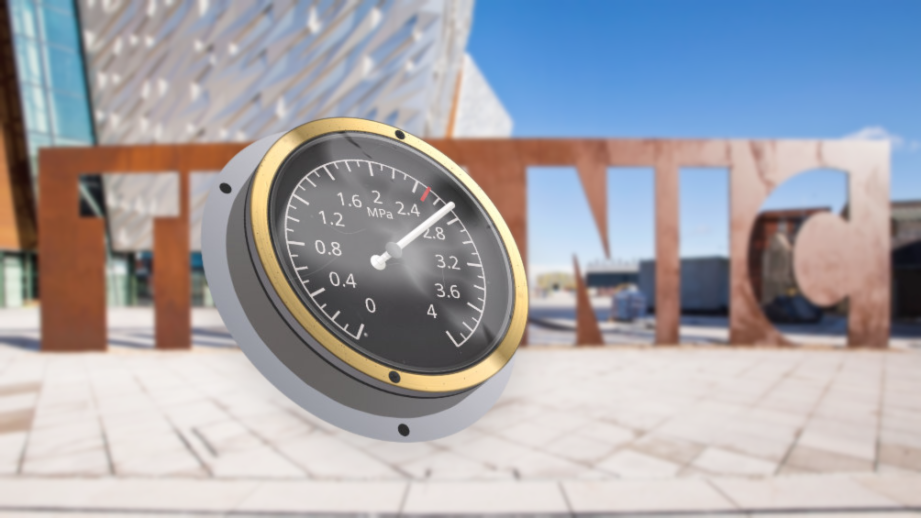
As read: **2.7** MPa
